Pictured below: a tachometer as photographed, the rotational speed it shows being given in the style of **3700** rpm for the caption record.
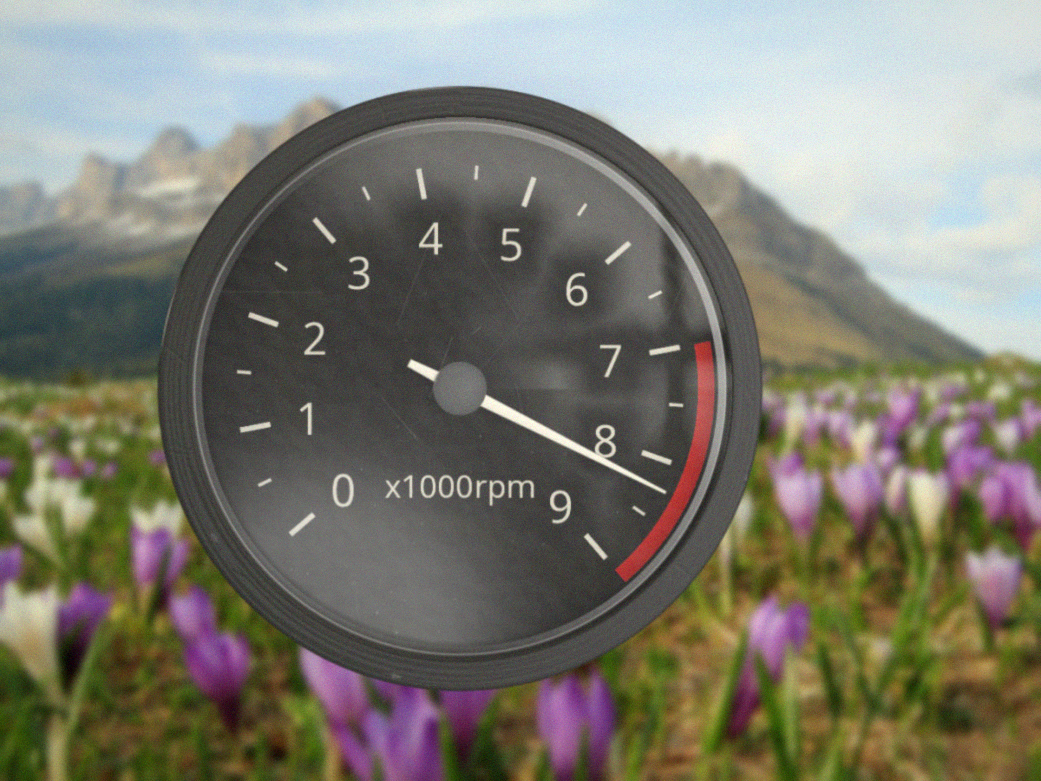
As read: **8250** rpm
